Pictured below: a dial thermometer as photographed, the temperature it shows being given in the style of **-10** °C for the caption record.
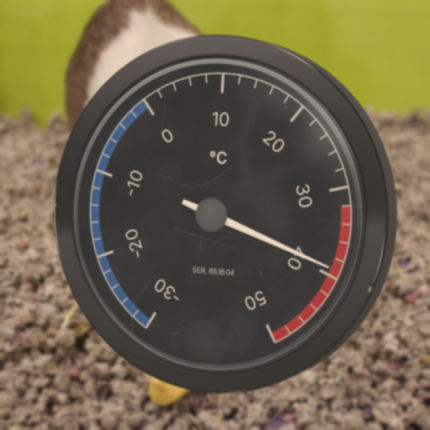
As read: **39** °C
